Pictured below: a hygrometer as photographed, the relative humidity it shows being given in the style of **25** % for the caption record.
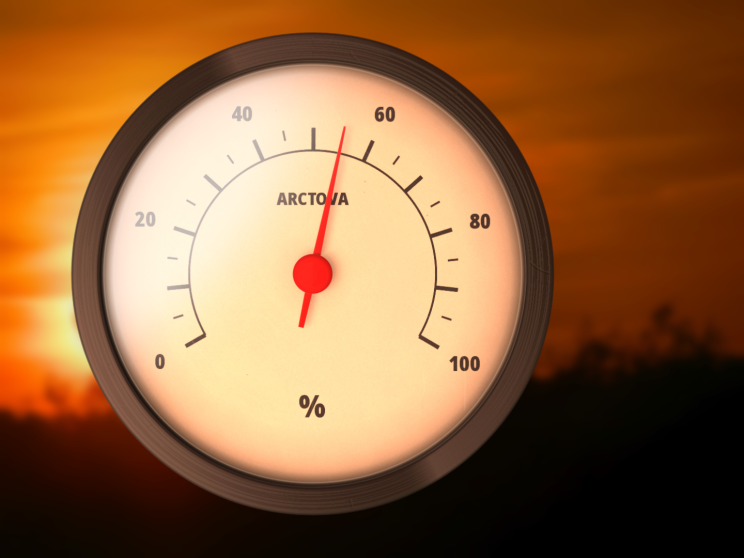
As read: **55** %
